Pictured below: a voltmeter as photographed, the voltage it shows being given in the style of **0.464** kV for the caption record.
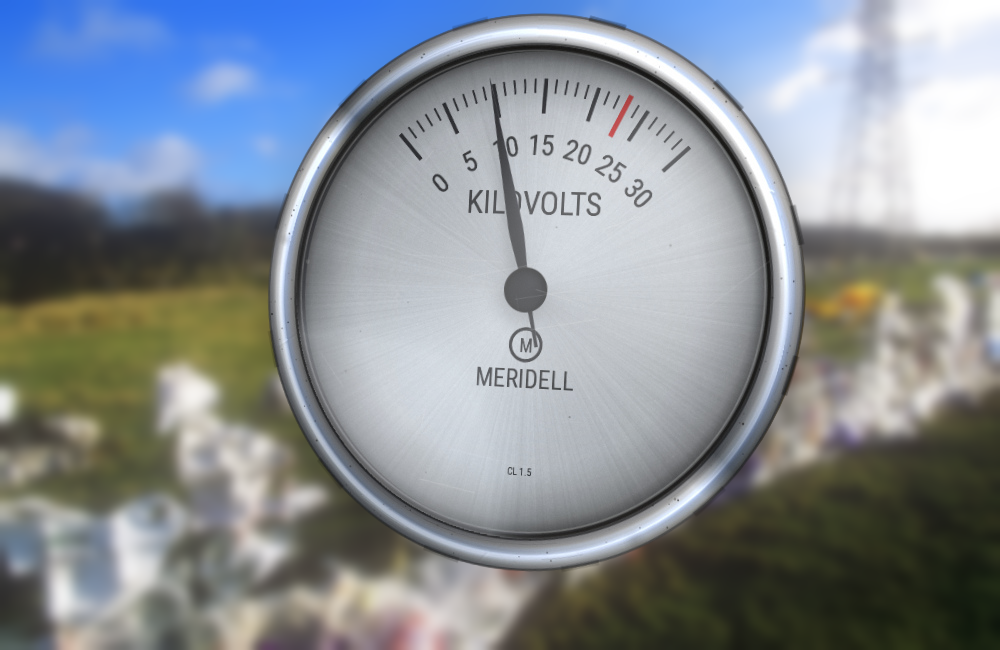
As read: **10** kV
